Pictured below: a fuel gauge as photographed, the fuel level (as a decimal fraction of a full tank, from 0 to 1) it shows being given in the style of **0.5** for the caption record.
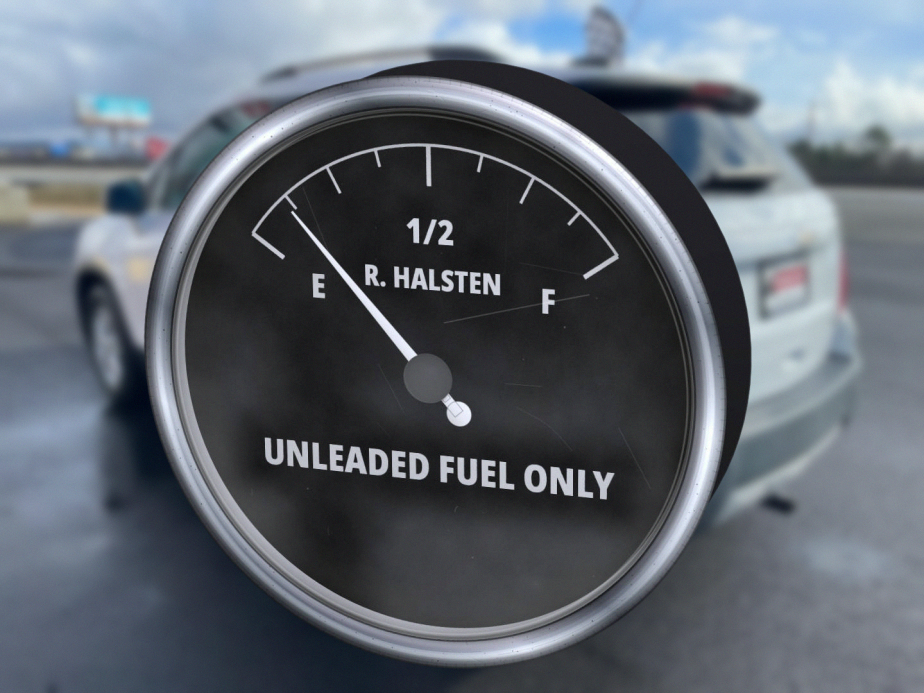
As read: **0.125**
